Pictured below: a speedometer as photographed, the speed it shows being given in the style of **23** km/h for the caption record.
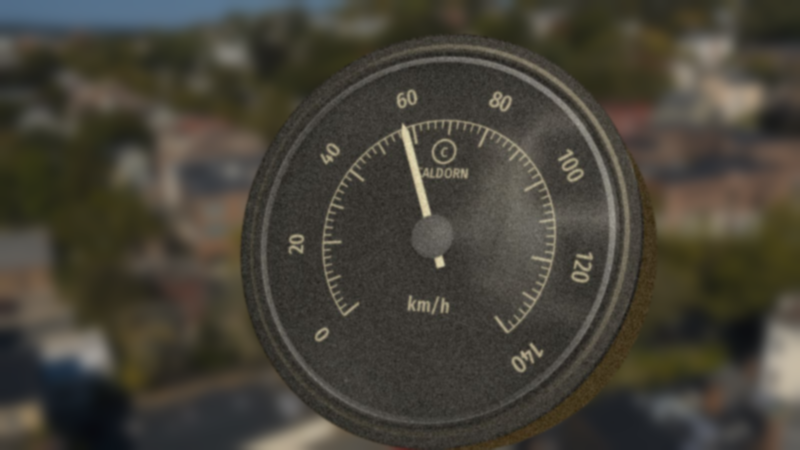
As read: **58** km/h
